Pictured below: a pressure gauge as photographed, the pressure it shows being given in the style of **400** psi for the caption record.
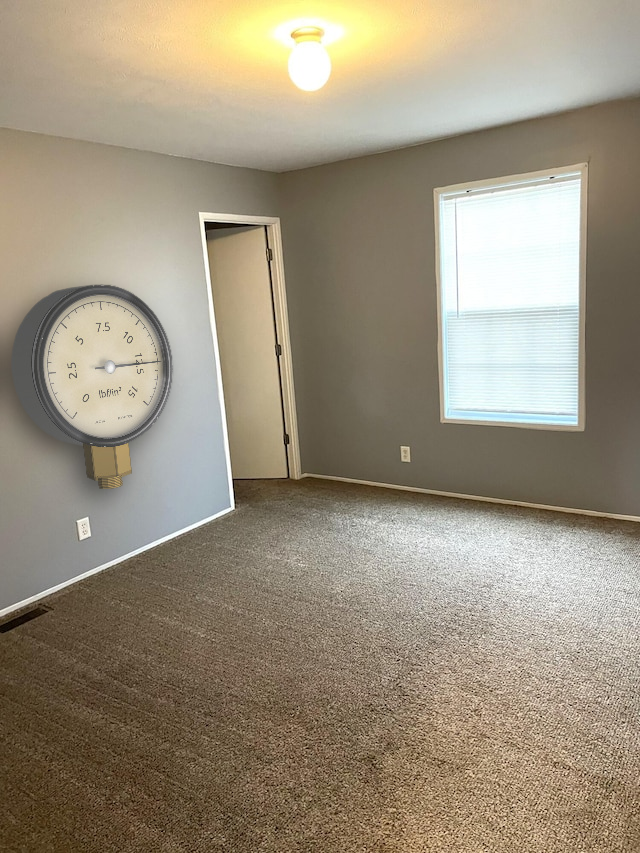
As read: **12.5** psi
